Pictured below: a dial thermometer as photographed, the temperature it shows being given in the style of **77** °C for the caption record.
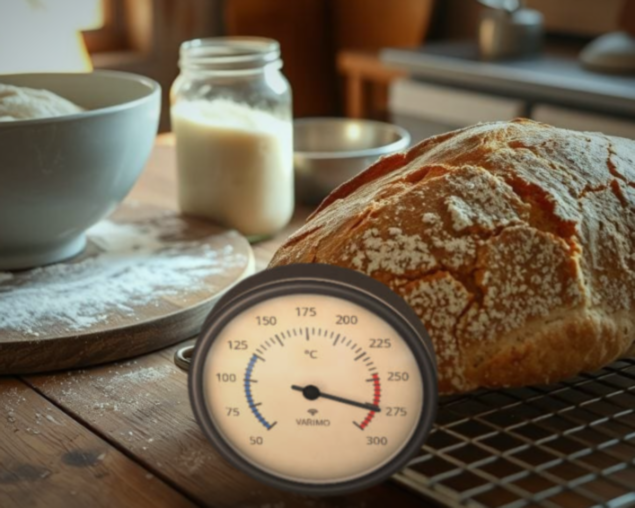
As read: **275** °C
